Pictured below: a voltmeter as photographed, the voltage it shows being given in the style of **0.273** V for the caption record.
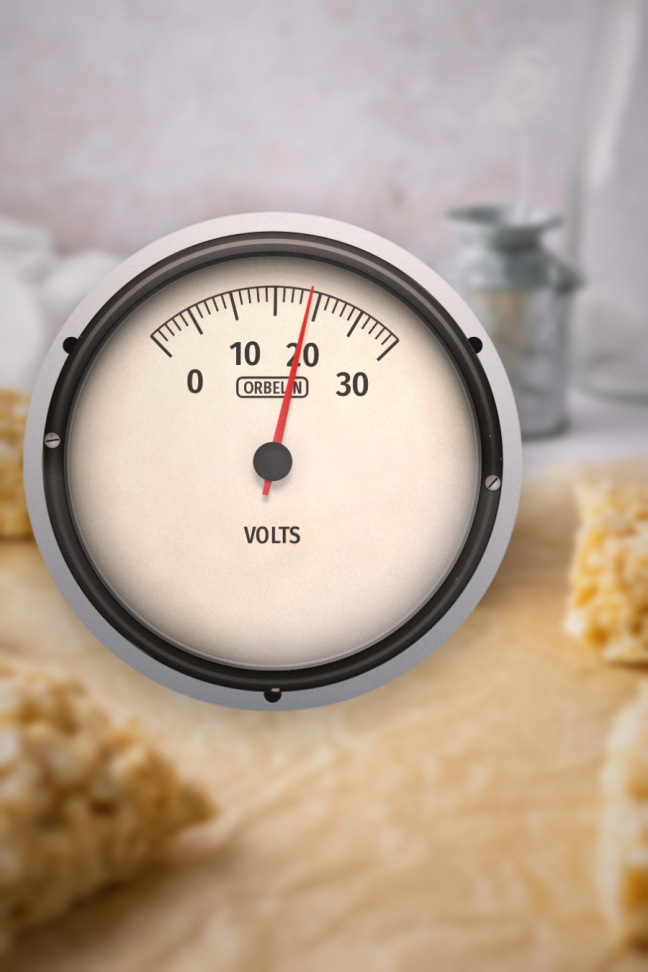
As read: **19** V
